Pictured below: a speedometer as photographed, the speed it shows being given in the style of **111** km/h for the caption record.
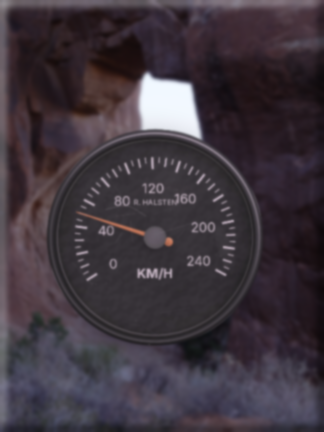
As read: **50** km/h
